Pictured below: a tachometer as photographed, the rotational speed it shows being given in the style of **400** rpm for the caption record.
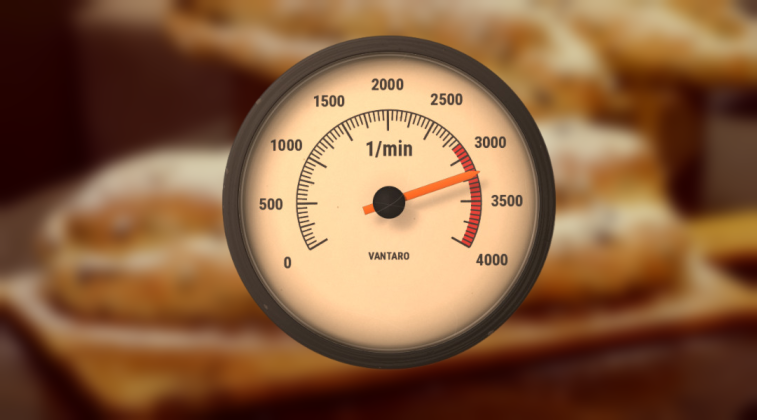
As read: **3200** rpm
